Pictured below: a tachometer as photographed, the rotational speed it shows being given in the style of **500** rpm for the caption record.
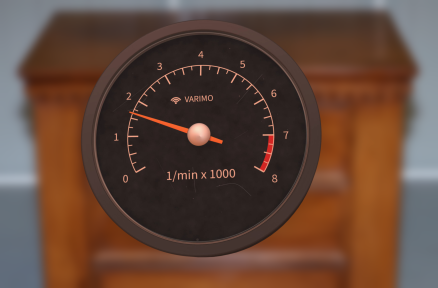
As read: **1625** rpm
